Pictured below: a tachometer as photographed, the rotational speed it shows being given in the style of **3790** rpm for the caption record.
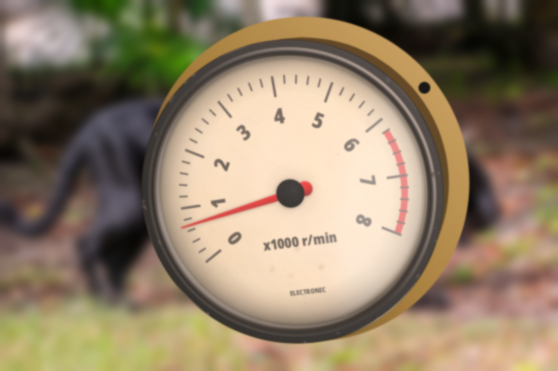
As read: **700** rpm
